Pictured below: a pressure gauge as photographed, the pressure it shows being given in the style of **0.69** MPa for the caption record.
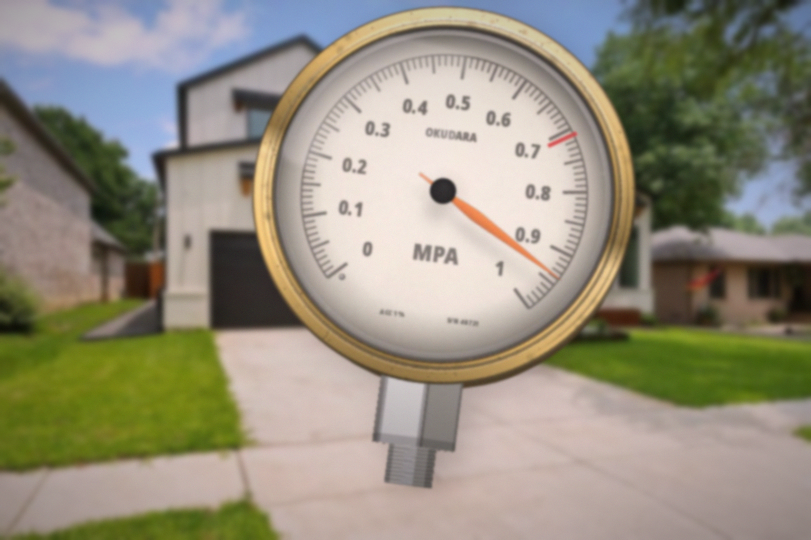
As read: **0.94** MPa
